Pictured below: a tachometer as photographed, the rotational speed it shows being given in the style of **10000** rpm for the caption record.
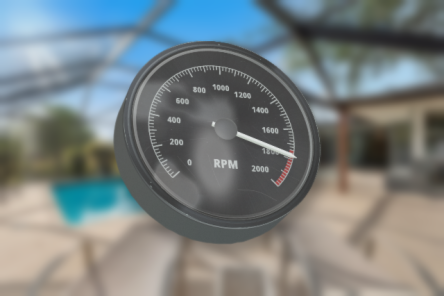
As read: **1800** rpm
